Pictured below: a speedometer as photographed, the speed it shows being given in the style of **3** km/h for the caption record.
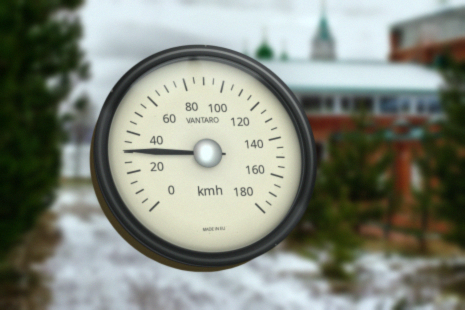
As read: **30** km/h
